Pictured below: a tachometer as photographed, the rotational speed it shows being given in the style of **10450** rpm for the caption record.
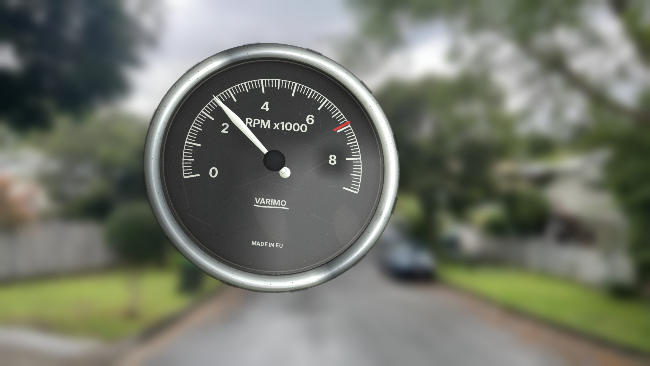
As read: **2500** rpm
